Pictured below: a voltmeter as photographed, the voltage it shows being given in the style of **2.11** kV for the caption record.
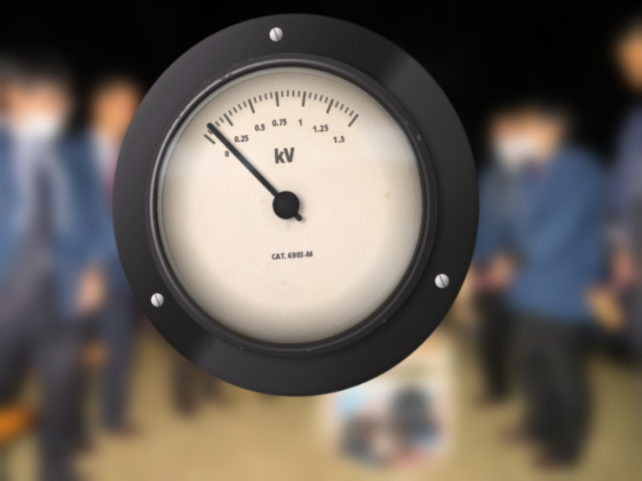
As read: **0.1** kV
